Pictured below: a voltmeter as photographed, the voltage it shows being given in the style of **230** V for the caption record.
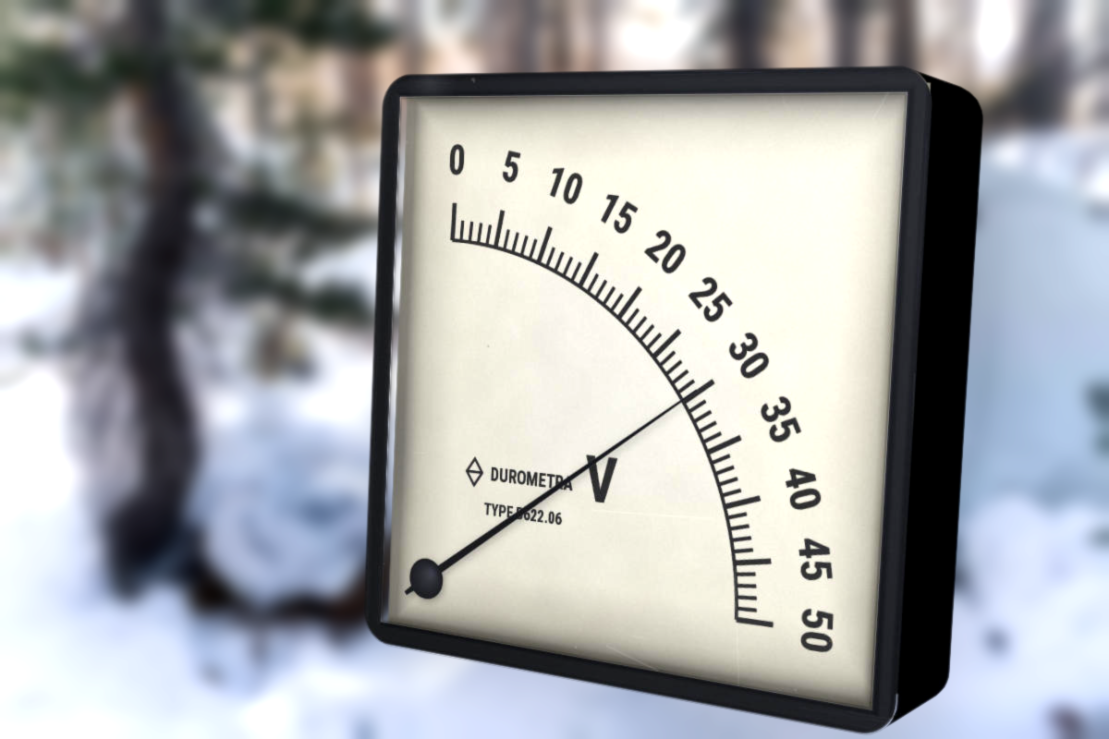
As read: **30** V
